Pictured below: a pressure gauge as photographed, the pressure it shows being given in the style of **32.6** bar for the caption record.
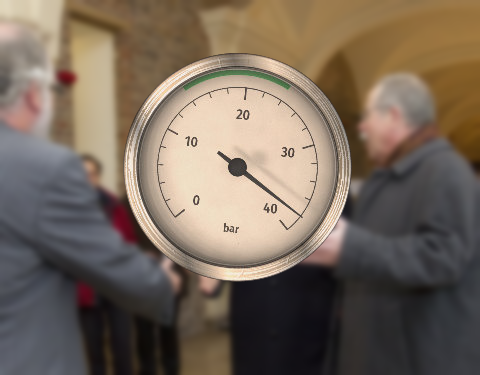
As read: **38** bar
